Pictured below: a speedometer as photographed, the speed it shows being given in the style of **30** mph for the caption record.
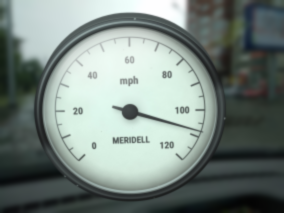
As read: **107.5** mph
